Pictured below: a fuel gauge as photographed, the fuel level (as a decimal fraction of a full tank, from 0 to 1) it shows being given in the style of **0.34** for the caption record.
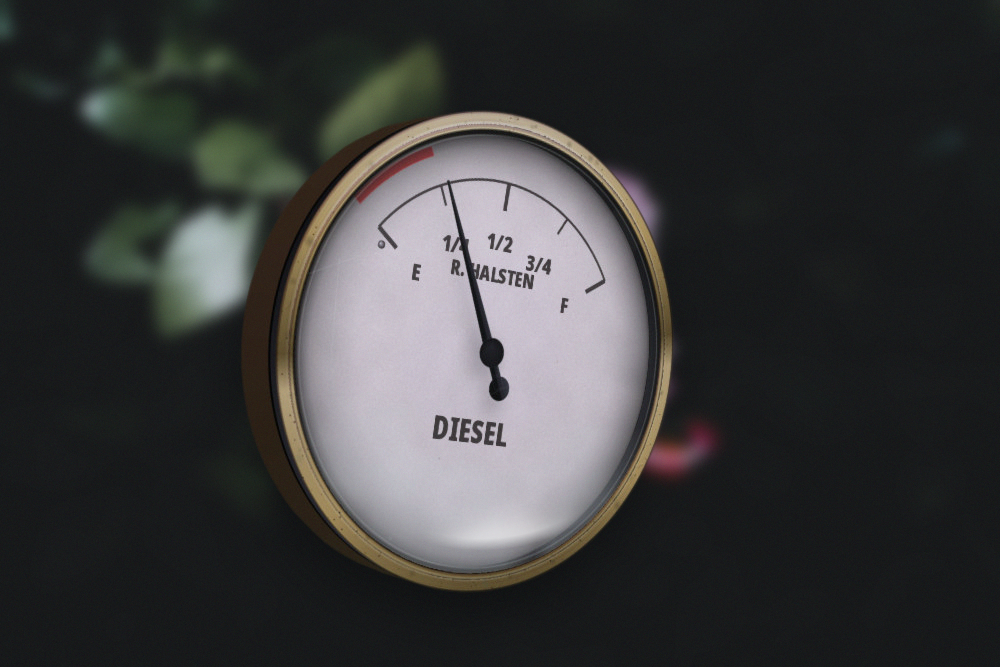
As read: **0.25**
